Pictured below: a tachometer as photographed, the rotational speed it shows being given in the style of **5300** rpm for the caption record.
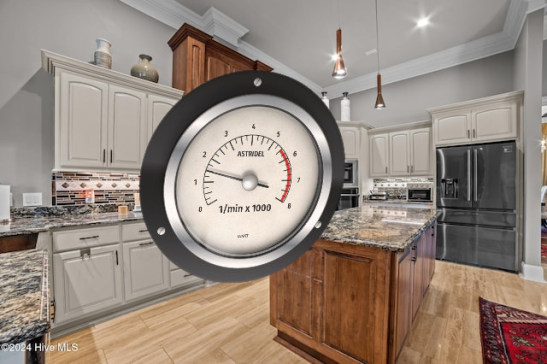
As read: **1500** rpm
